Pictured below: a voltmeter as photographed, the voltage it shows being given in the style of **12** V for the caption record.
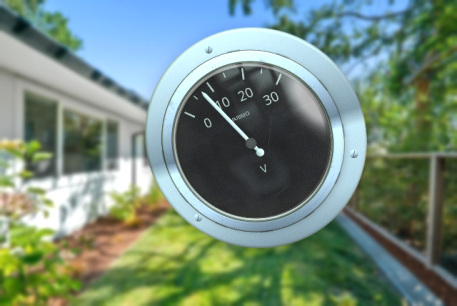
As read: **7.5** V
